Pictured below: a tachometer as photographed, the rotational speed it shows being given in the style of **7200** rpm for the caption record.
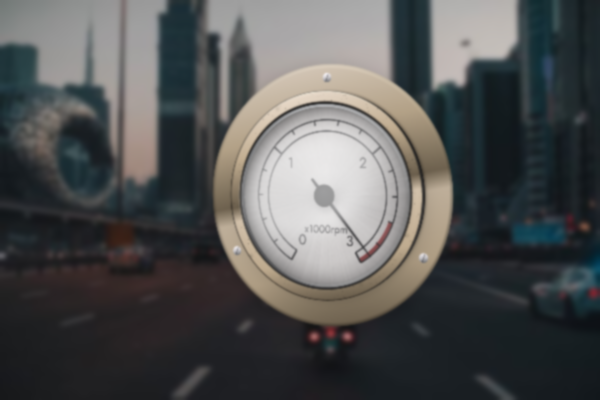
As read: **2900** rpm
